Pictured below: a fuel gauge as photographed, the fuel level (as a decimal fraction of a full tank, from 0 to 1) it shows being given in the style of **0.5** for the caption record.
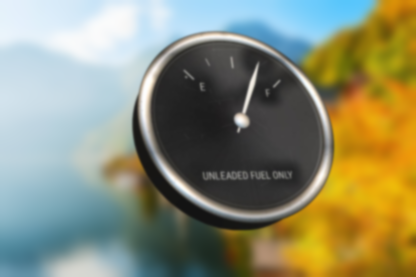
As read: **0.75**
